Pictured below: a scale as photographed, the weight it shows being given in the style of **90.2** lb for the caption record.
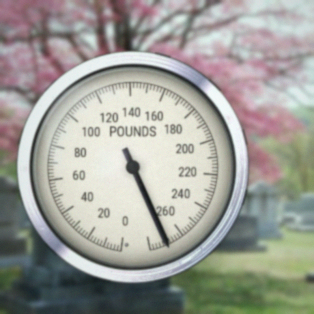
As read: **270** lb
